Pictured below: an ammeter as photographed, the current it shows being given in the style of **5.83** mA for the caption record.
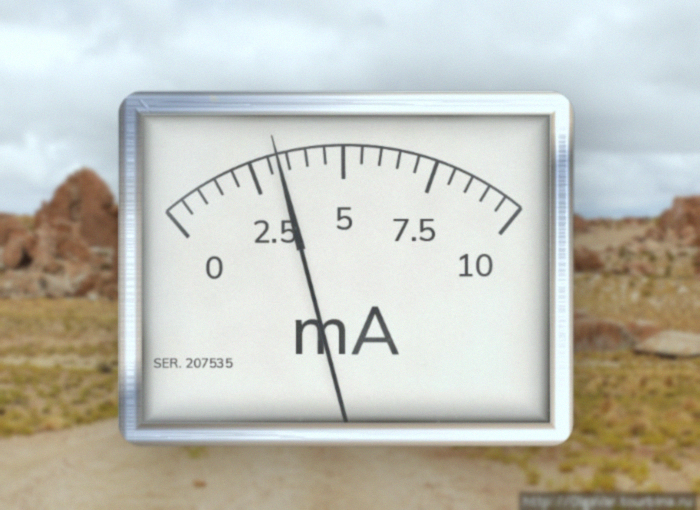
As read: **3.25** mA
